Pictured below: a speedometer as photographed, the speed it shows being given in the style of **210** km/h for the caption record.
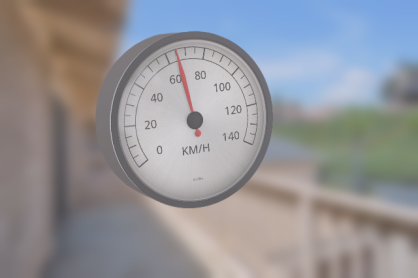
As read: **65** km/h
